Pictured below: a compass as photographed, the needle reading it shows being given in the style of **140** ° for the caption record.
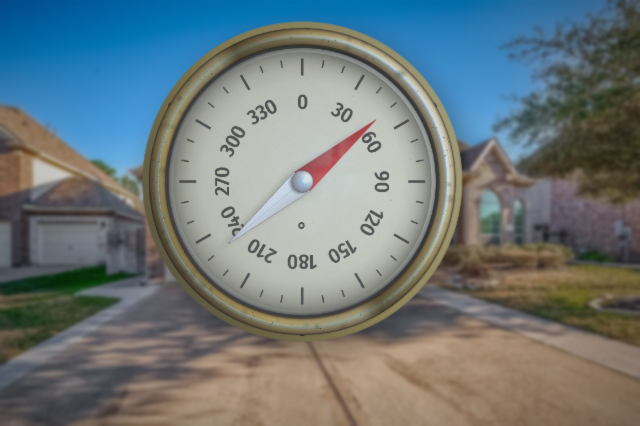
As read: **50** °
